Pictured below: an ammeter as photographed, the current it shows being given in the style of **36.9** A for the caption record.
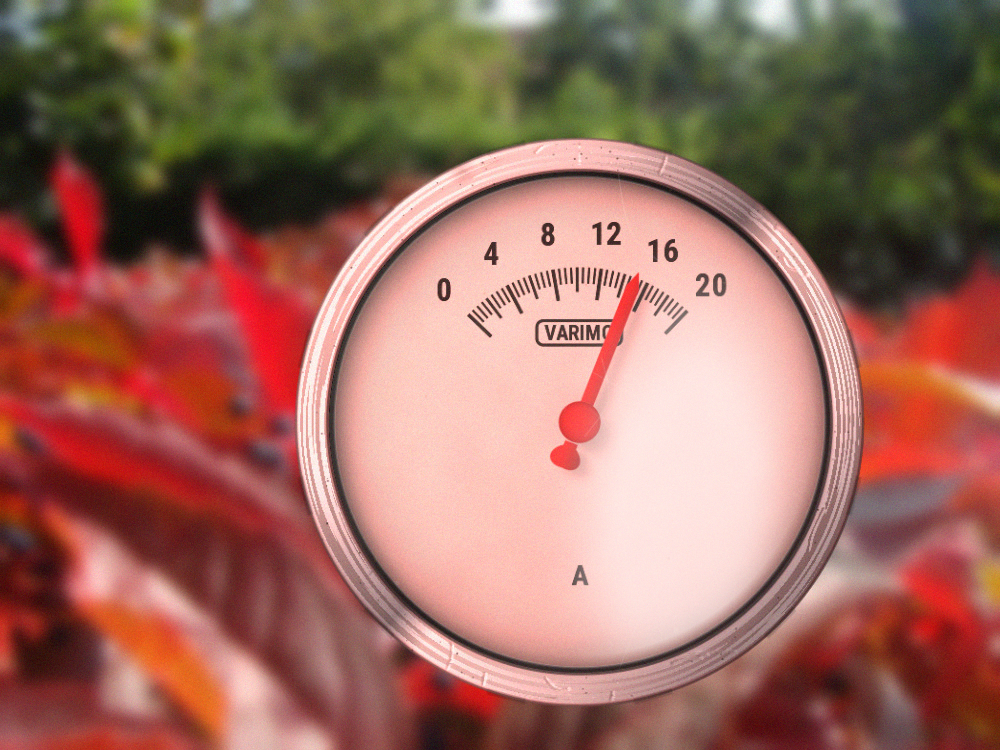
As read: **15** A
